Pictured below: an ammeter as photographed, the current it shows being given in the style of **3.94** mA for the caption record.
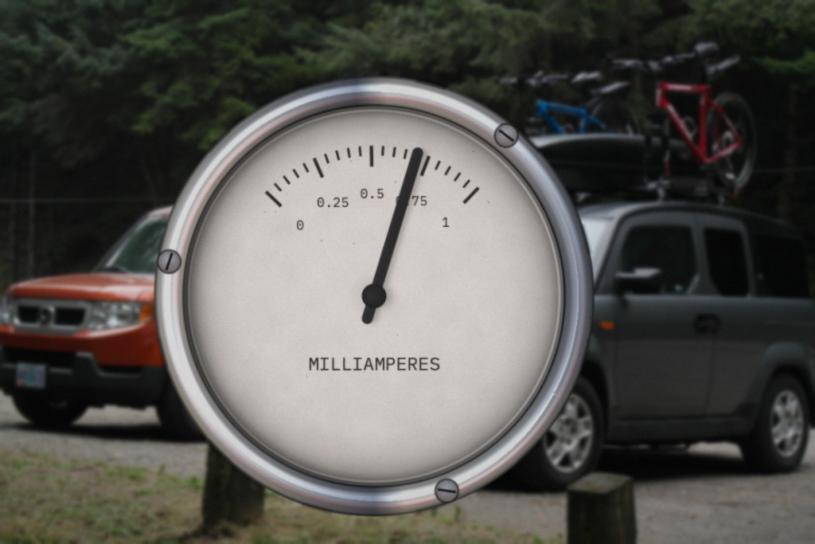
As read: **0.7** mA
